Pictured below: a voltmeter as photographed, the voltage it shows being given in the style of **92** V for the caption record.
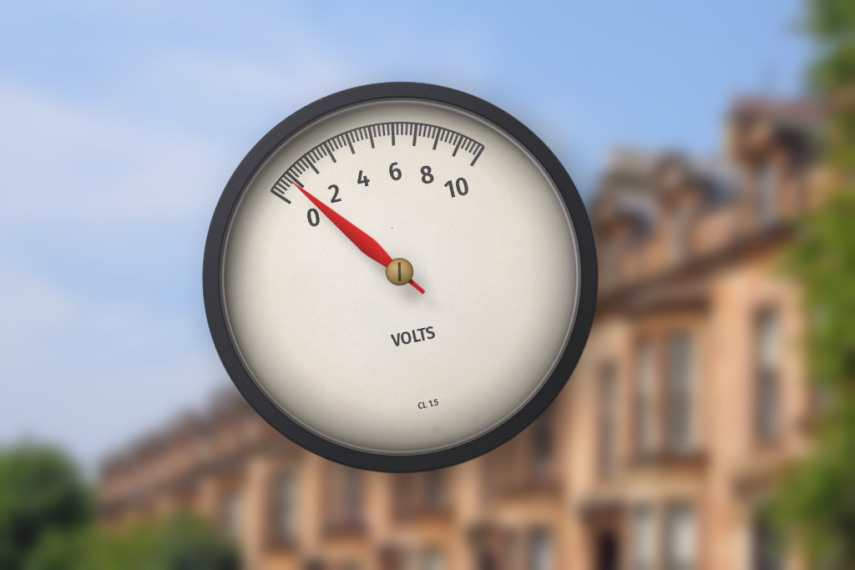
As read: **0.8** V
